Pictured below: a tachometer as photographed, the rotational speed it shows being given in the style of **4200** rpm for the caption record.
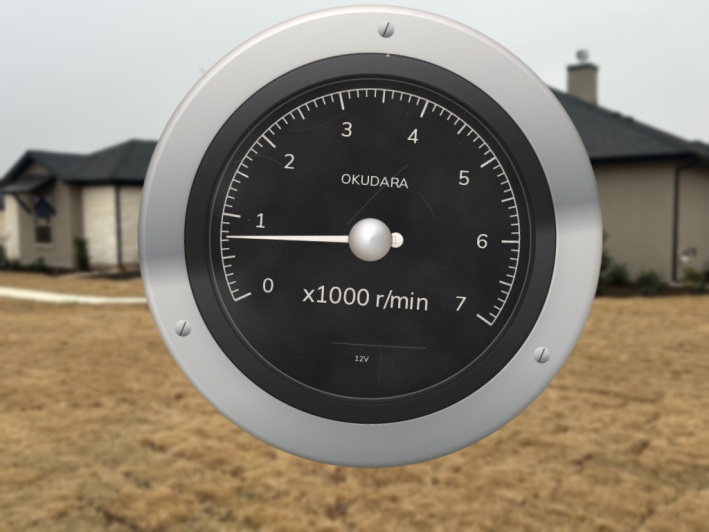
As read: **750** rpm
